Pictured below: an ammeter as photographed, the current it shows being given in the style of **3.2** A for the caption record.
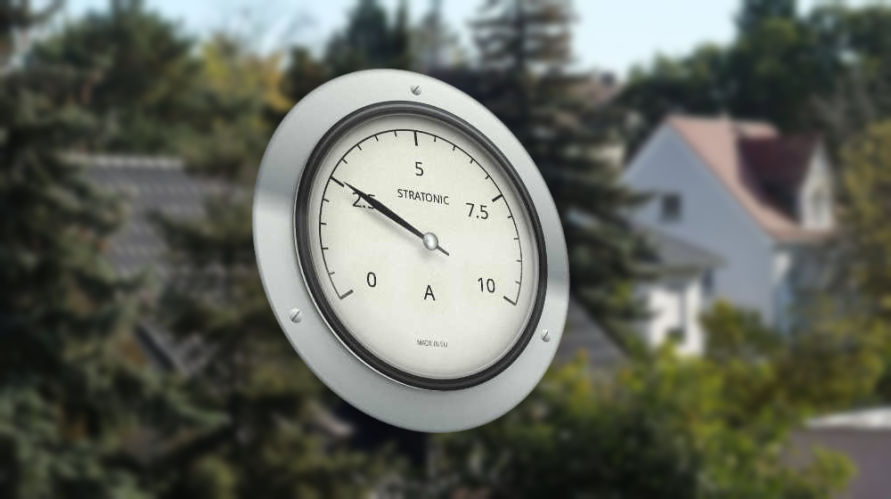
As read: **2.5** A
